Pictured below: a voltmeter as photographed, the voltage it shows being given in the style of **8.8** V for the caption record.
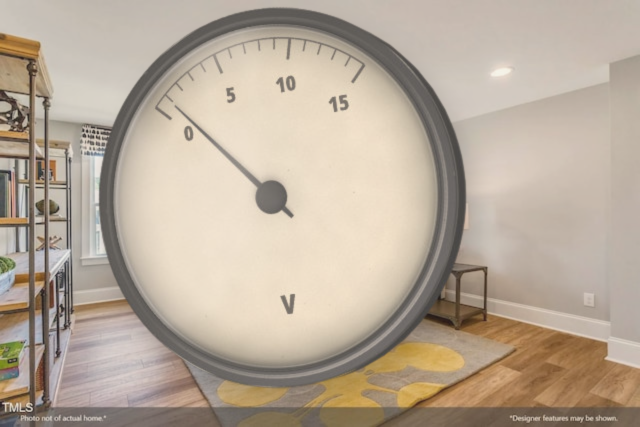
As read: **1** V
